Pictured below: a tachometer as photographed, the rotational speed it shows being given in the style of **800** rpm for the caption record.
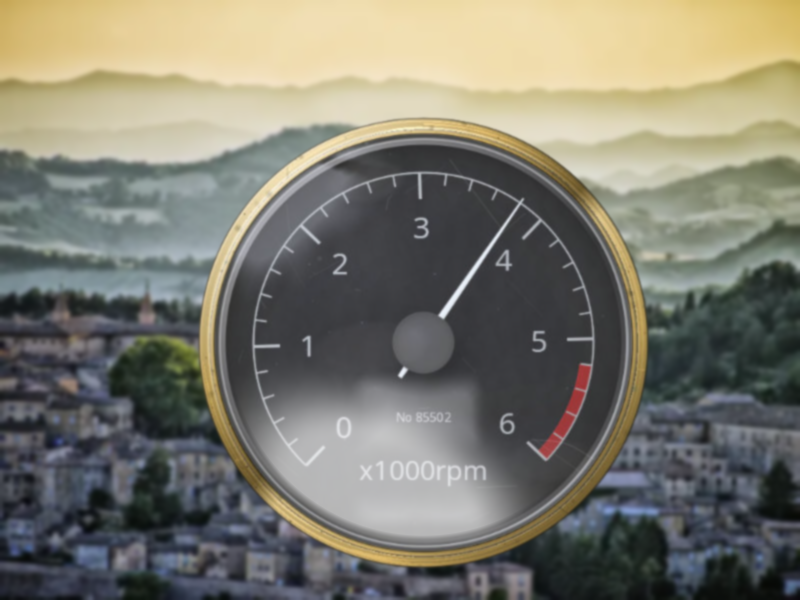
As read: **3800** rpm
